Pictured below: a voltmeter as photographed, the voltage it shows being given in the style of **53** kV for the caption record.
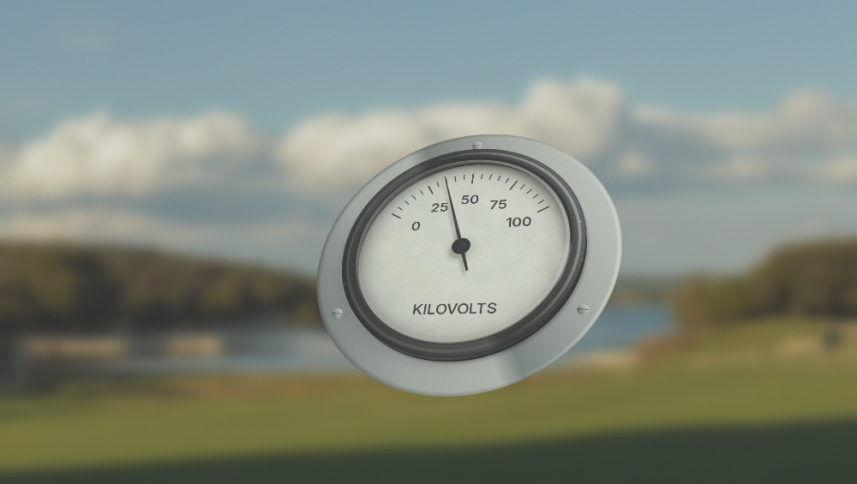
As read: **35** kV
